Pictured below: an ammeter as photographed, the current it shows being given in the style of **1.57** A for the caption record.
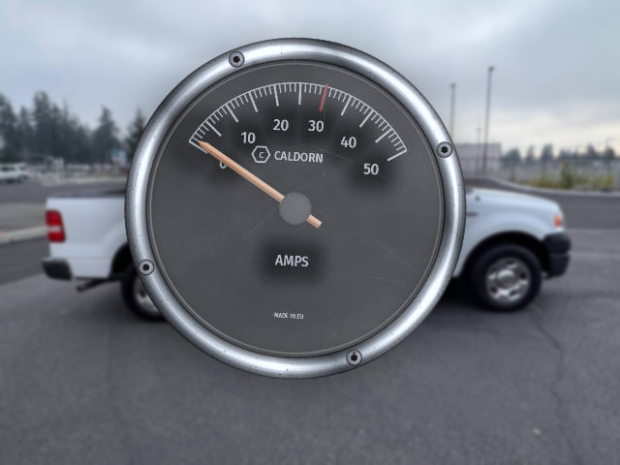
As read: **1** A
